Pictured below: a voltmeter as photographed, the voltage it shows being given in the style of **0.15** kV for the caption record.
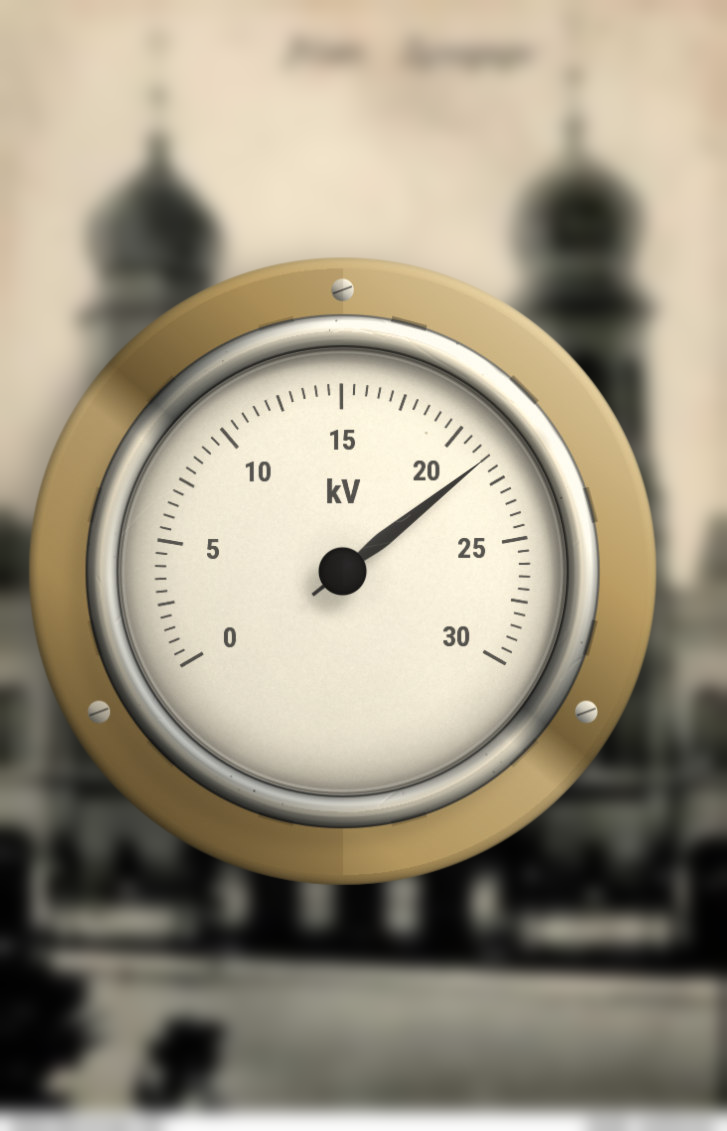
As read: **21.5** kV
